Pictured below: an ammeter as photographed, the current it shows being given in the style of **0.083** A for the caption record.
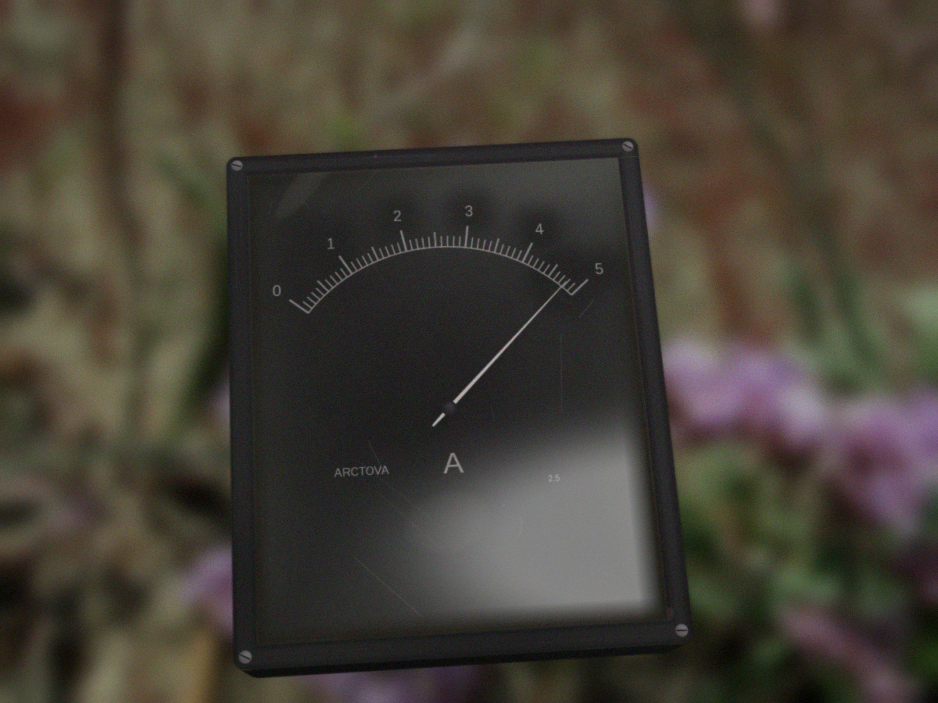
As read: **4.8** A
